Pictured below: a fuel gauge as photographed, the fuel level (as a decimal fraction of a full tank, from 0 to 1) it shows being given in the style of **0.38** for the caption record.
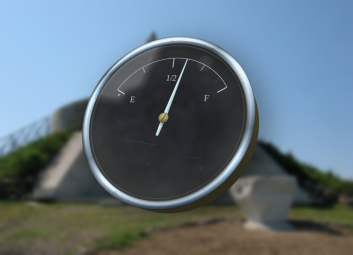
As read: **0.625**
